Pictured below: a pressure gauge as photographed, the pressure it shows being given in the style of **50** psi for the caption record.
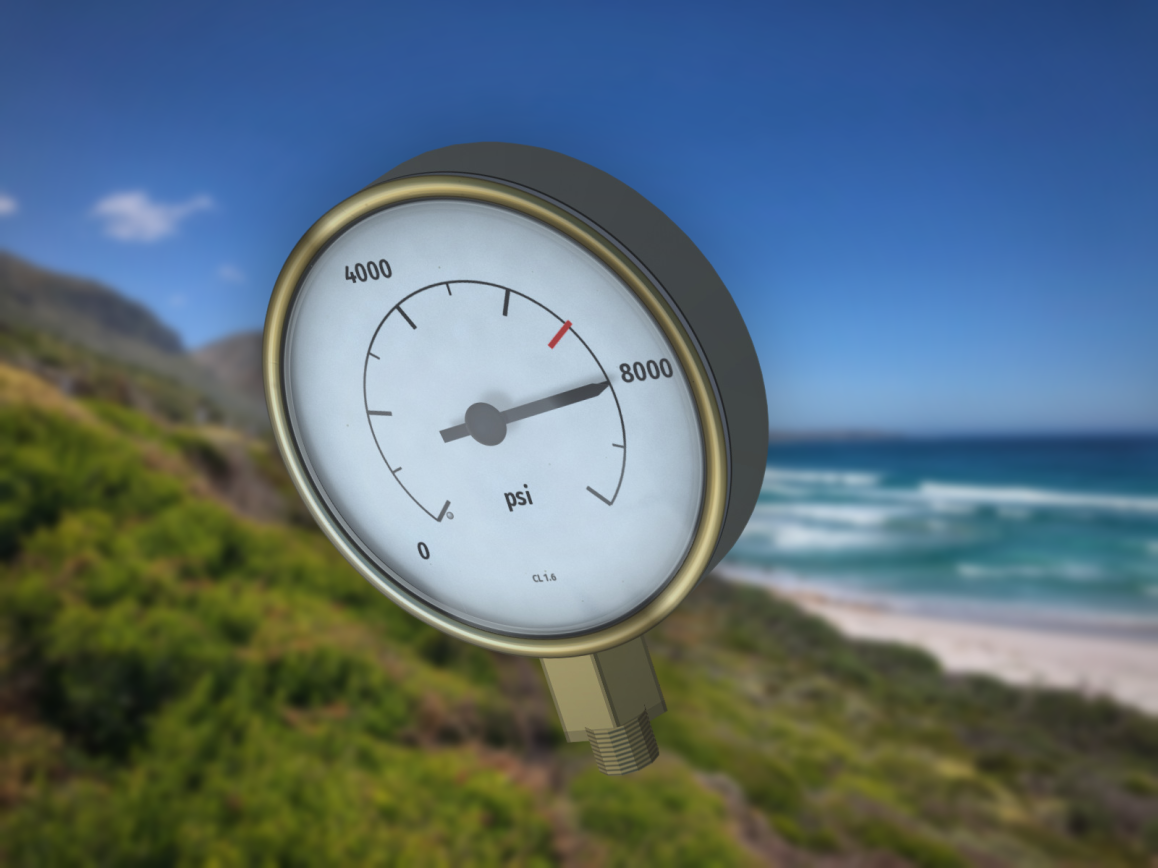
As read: **8000** psi
